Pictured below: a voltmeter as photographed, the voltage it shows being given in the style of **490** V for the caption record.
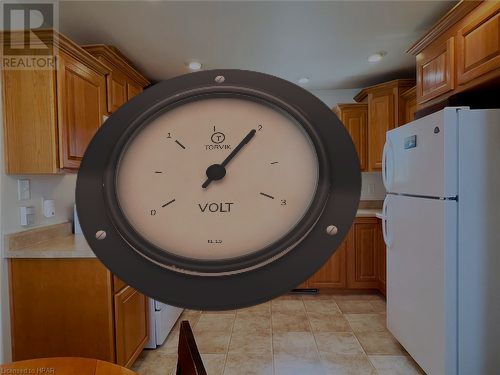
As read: **2** V
